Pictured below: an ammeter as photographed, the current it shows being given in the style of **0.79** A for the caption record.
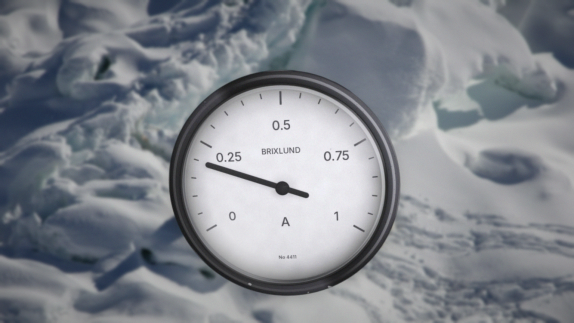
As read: **0.2** A
